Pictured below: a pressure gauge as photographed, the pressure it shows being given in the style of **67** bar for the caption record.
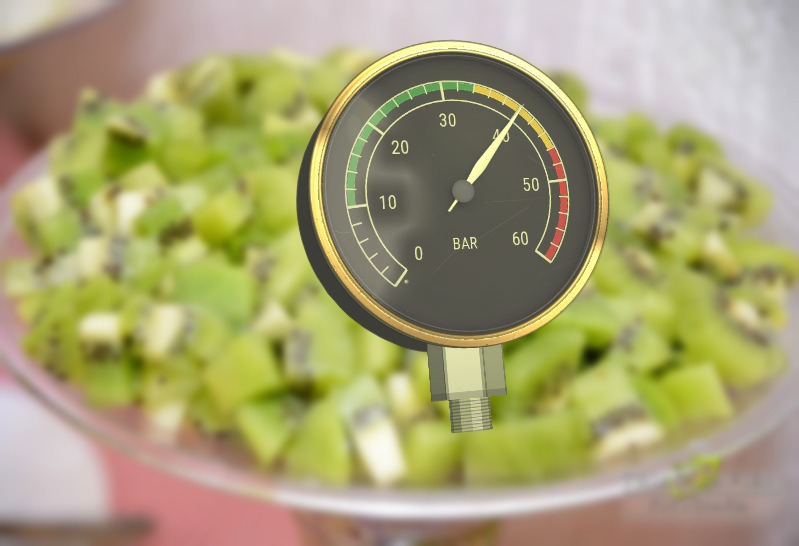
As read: **40** bar
